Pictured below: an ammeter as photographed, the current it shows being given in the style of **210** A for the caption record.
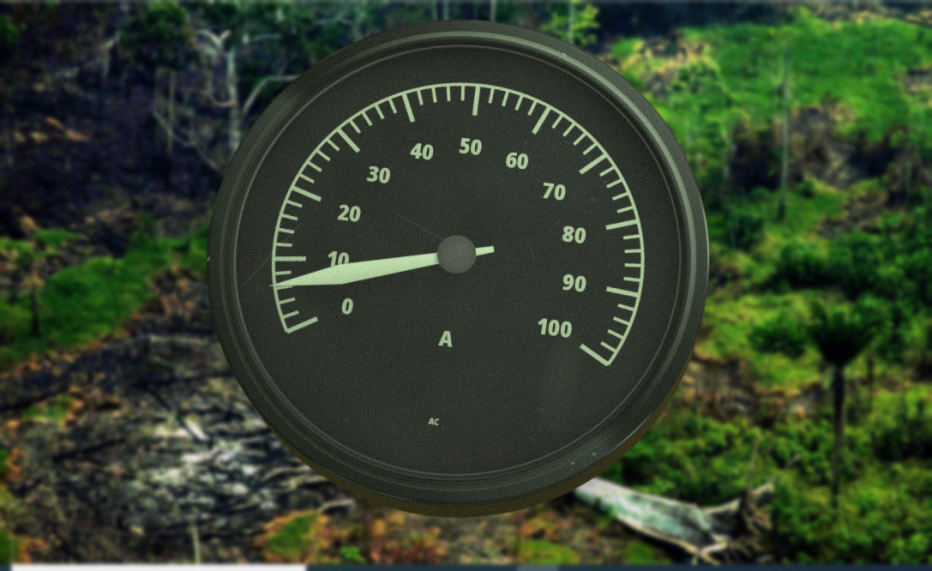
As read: **6** A
